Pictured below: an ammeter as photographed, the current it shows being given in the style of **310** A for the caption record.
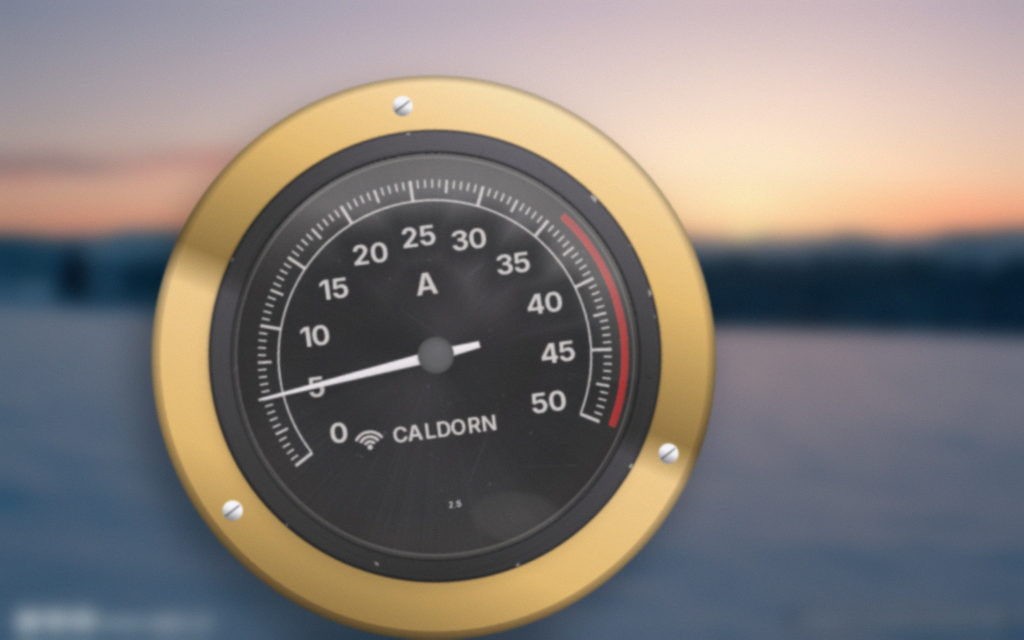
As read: **5** A
